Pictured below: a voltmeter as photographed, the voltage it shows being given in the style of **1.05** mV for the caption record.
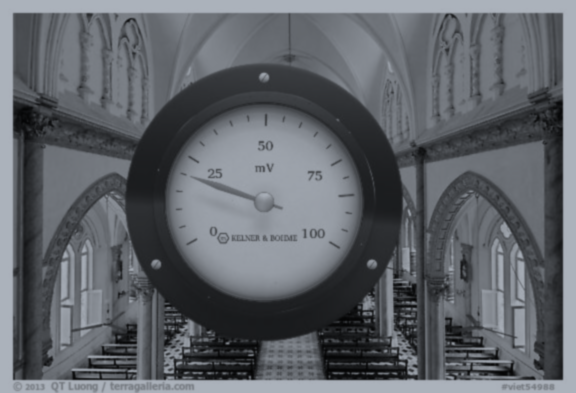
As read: **20** mV
